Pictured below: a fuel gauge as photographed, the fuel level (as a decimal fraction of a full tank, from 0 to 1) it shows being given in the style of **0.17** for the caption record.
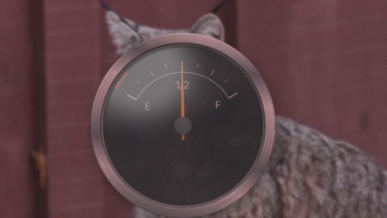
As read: **0.5**
